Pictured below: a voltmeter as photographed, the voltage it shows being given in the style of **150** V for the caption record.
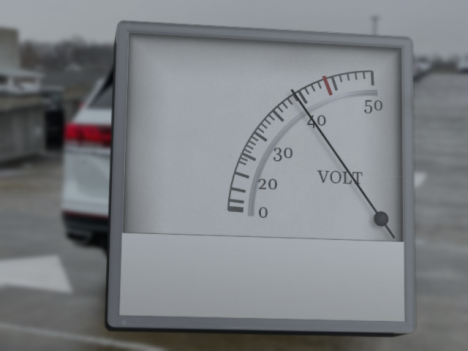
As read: **39** V
